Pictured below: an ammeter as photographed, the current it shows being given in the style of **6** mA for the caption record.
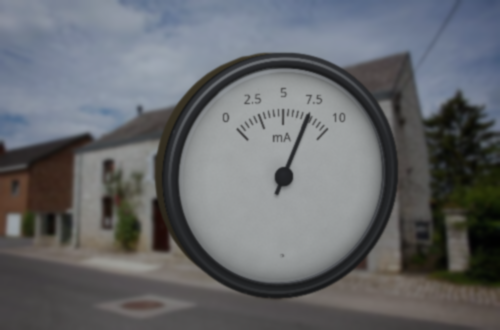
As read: **7.5** mA
